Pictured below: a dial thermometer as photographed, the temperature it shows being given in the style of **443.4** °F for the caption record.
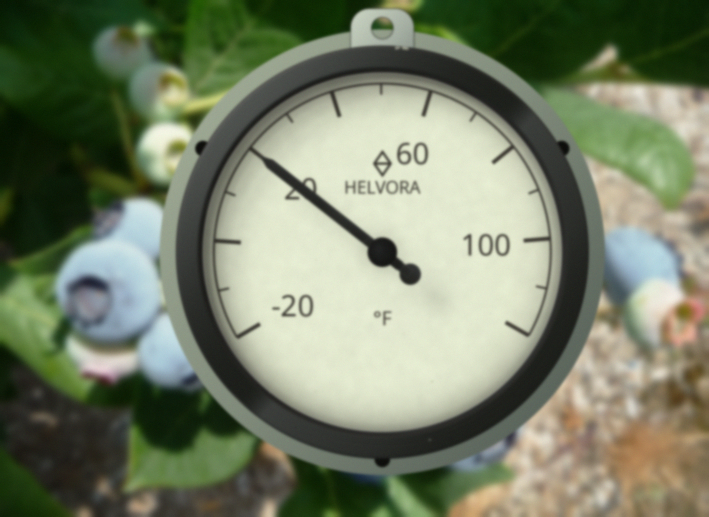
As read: **20** °F
